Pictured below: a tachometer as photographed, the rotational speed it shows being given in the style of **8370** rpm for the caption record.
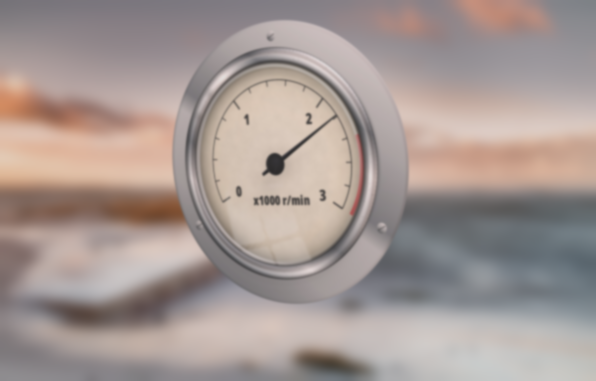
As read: **2200** rpm
